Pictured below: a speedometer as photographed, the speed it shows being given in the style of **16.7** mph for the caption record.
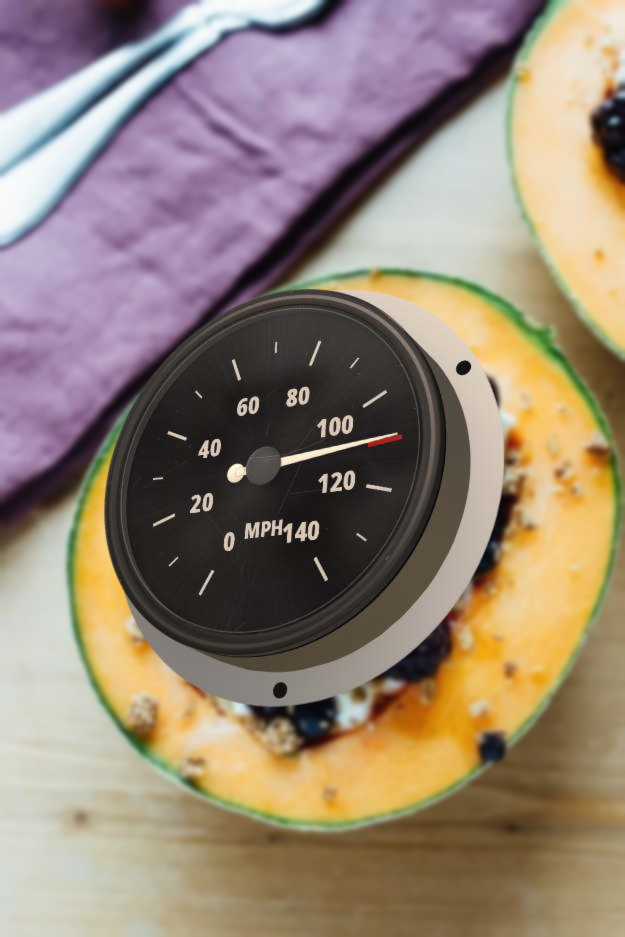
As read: **110** mph
